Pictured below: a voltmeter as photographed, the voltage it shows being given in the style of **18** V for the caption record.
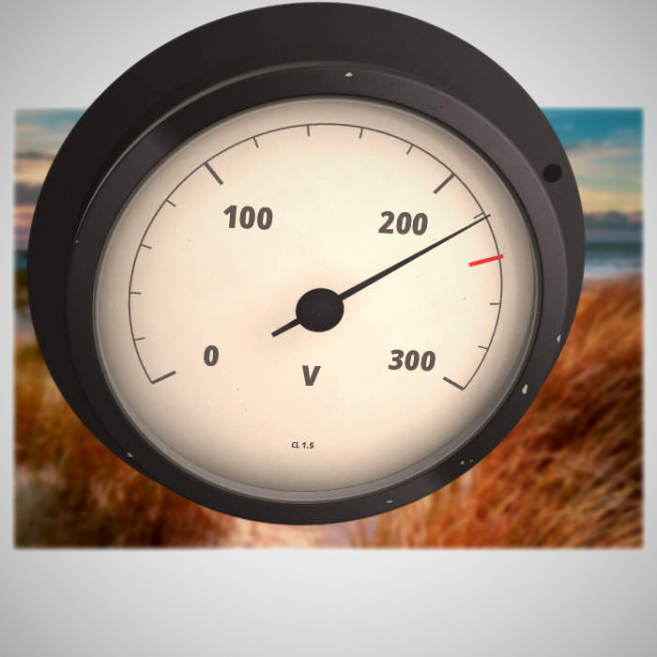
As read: **220** V
